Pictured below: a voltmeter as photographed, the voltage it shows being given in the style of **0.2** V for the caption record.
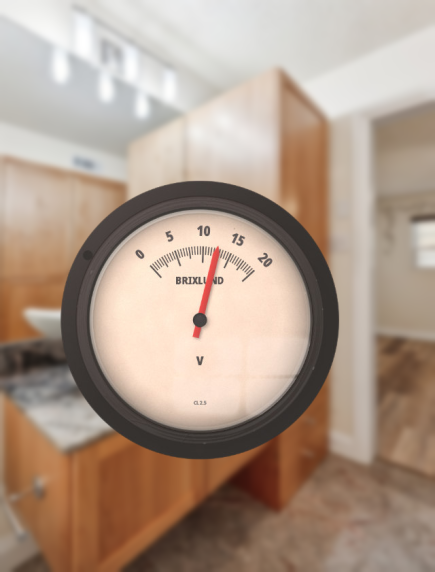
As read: **12.5** V
